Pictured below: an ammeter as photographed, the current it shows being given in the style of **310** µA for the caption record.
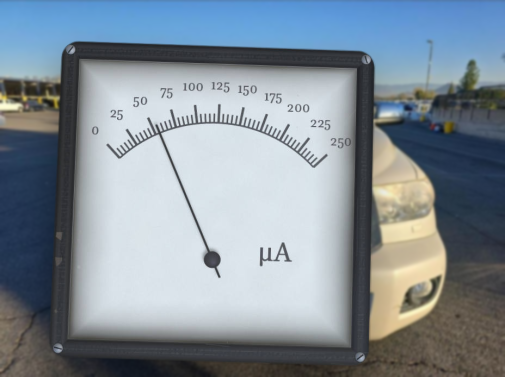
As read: **55** µA
